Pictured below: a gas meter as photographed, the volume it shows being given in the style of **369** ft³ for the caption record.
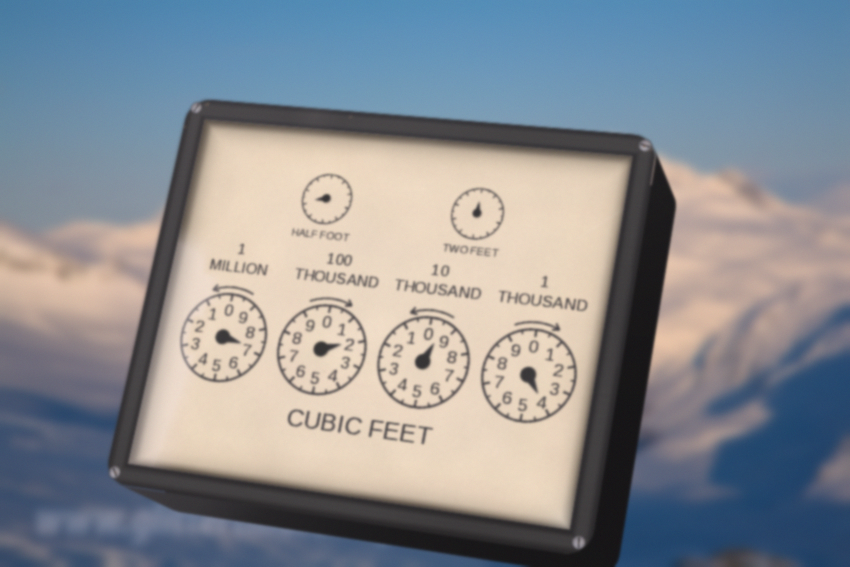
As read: **719400** ft³
